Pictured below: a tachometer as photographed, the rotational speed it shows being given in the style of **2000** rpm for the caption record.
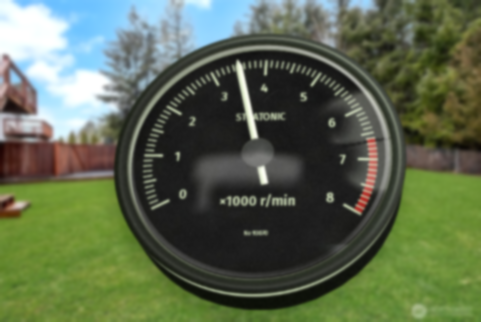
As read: **3500** rpm
